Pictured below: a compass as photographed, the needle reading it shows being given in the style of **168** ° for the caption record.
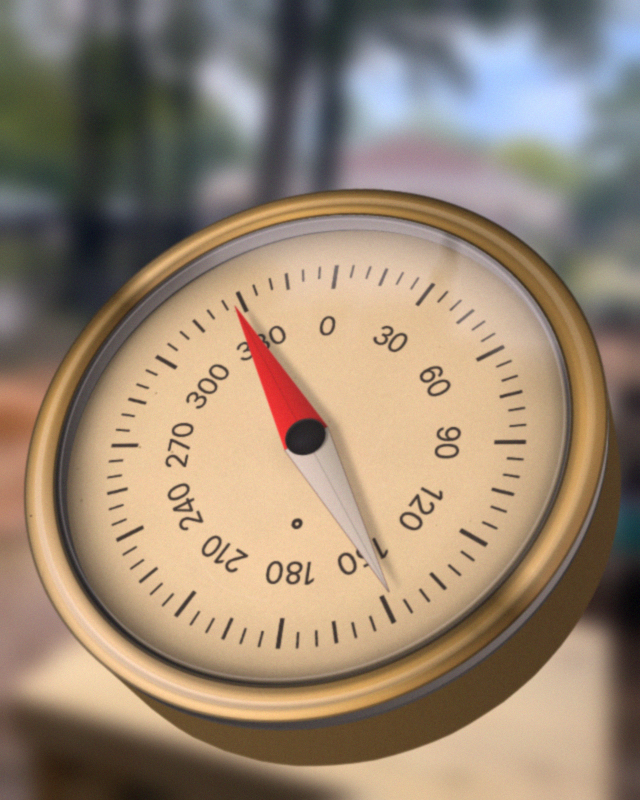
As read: **327.5** °
